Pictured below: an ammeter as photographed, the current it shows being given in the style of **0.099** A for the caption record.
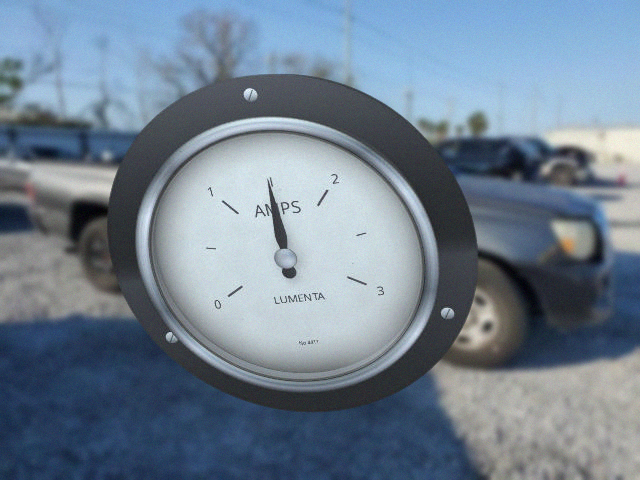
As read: **1.5** A
